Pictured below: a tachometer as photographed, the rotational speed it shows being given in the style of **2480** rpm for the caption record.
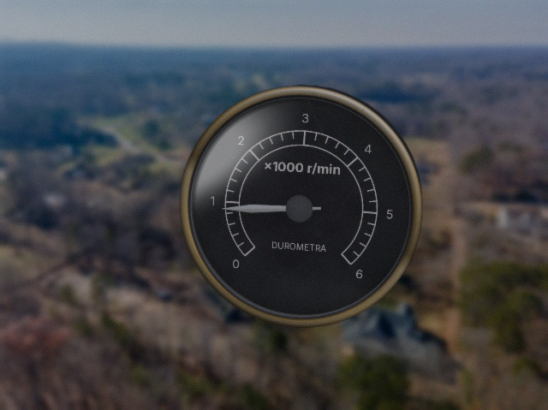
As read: **900** rpm
